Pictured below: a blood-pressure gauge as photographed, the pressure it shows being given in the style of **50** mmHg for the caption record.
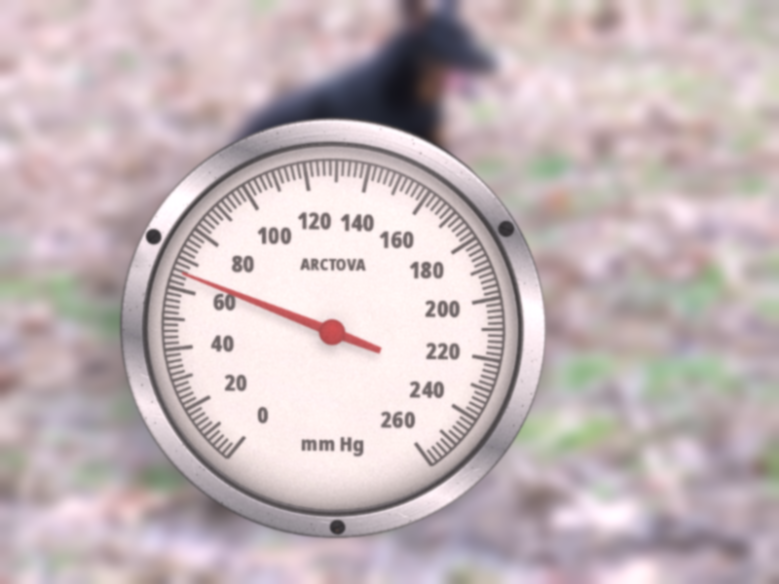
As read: **66** mmHg
